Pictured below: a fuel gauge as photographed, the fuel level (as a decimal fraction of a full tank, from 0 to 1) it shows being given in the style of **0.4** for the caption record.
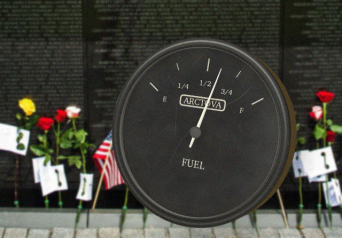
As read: **0.625**
